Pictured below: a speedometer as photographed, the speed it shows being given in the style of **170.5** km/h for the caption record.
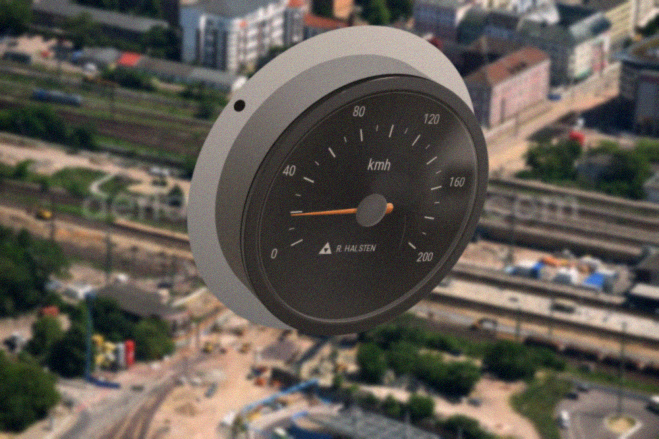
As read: **20** km/h
